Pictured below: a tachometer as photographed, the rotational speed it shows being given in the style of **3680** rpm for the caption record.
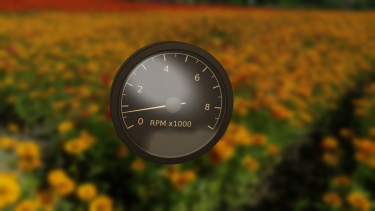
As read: **750** rpm
